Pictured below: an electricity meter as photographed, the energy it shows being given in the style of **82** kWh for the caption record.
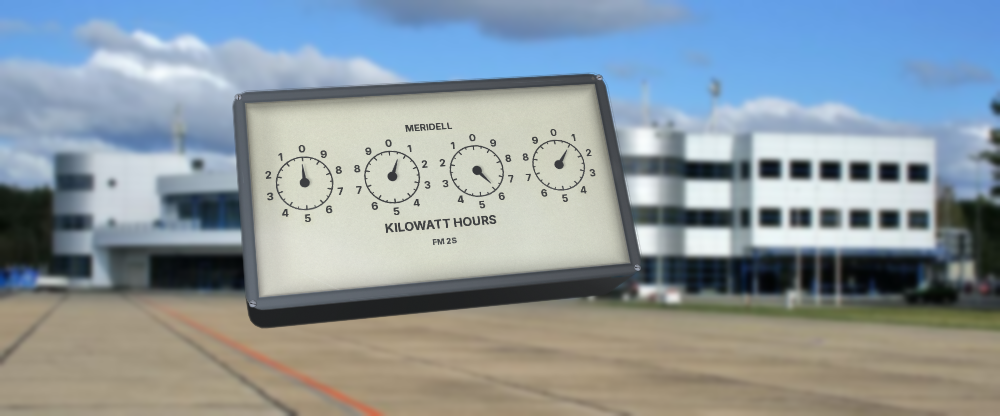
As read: **61** kWh
